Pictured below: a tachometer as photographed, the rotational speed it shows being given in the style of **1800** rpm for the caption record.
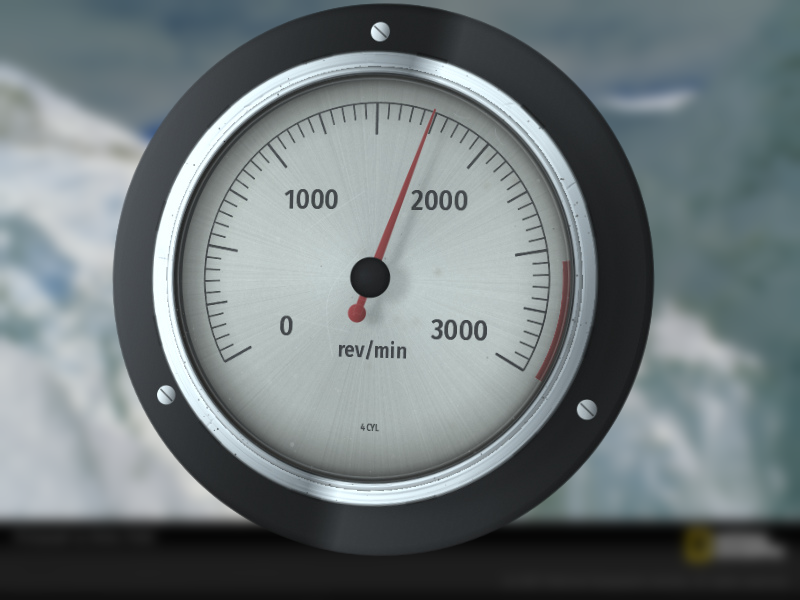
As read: **1750** rpm
